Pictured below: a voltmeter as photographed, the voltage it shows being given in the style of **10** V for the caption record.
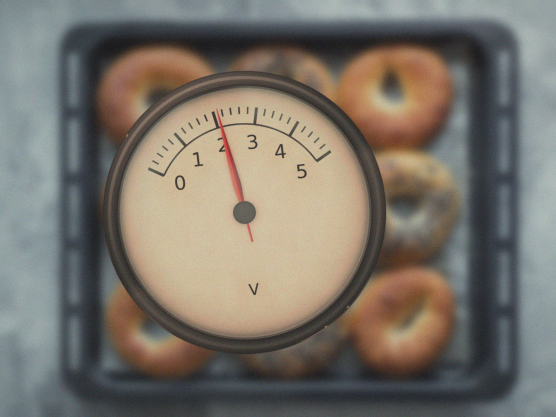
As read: **2.1** V
